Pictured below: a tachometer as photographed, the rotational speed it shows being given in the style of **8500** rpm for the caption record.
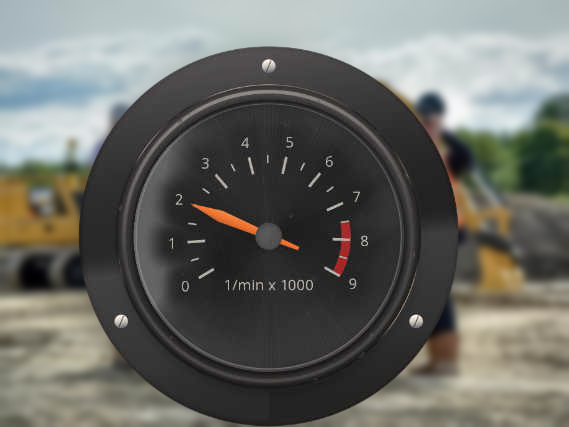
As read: **2000** rpm
